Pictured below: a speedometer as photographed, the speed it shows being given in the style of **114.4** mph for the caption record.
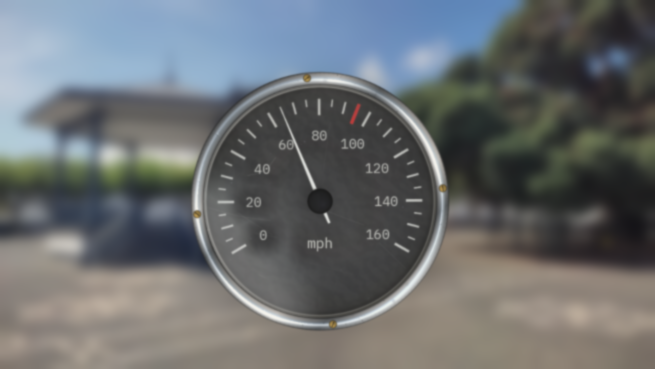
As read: **65** mph
